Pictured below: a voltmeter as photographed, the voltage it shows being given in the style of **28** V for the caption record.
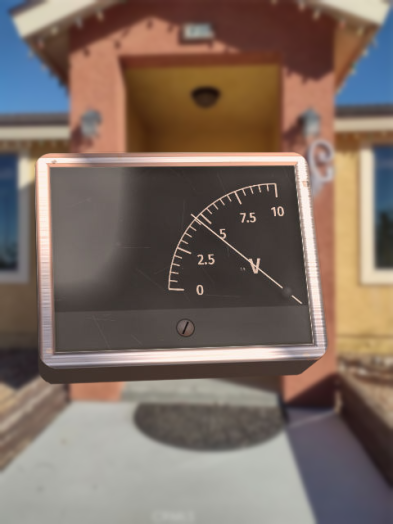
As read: **4.5** V
